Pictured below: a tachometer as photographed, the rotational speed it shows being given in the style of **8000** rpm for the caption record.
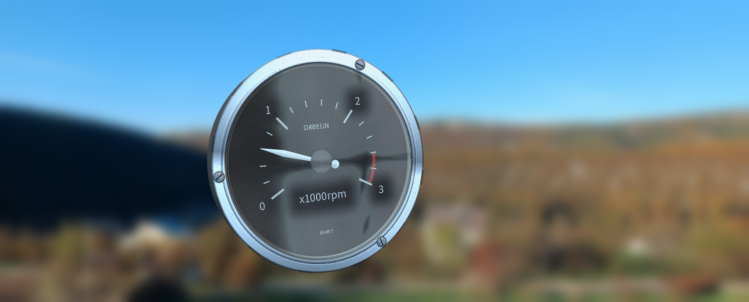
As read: **600** rpm
